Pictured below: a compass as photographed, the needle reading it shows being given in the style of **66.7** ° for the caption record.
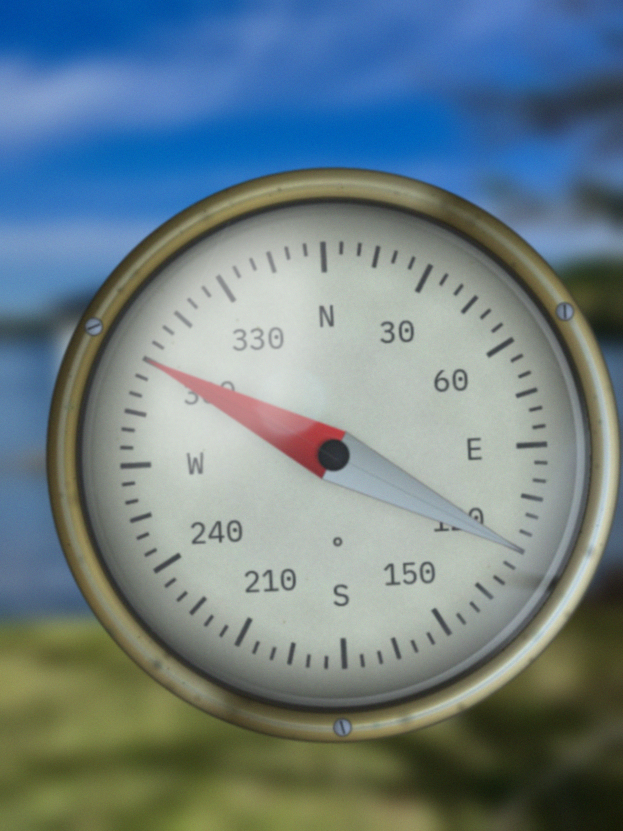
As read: **300** °
